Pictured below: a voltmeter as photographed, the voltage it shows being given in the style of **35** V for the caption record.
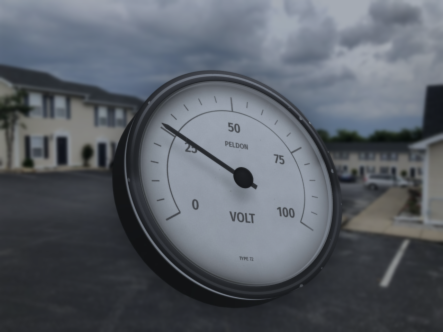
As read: **25** V
